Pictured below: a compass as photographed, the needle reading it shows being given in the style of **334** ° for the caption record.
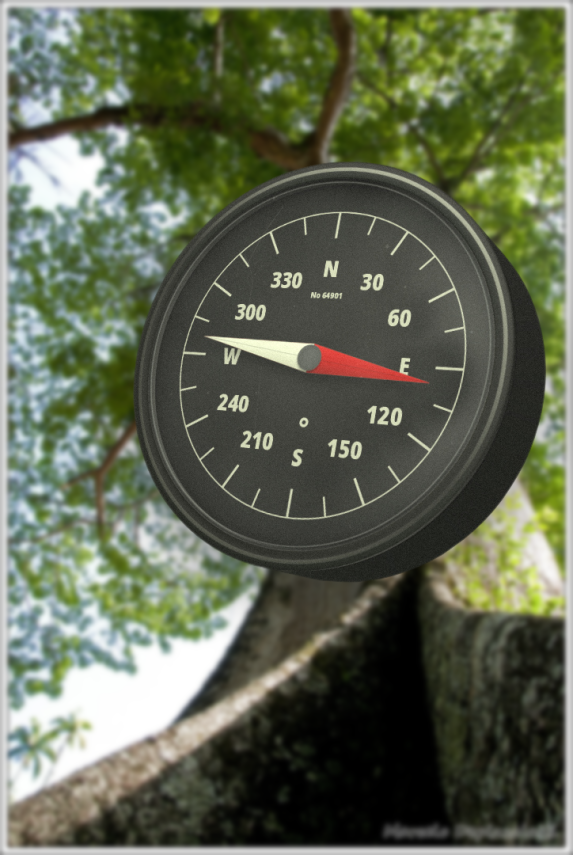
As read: **97.5** °
